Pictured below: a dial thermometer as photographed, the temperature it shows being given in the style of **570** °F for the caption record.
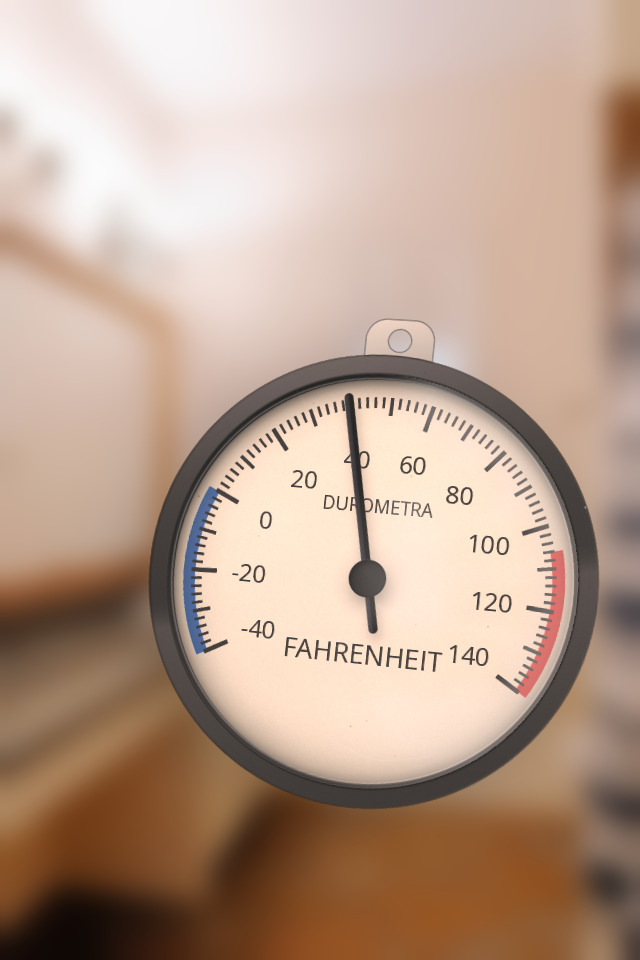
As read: **40** °F
